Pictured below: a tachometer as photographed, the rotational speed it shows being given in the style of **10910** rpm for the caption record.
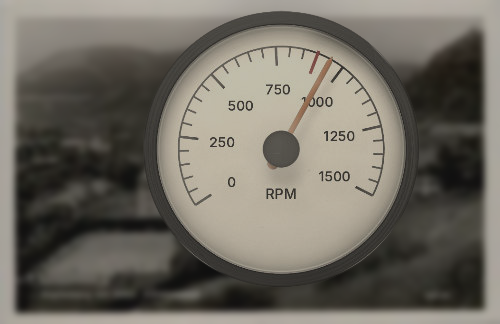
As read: **950** rpm
